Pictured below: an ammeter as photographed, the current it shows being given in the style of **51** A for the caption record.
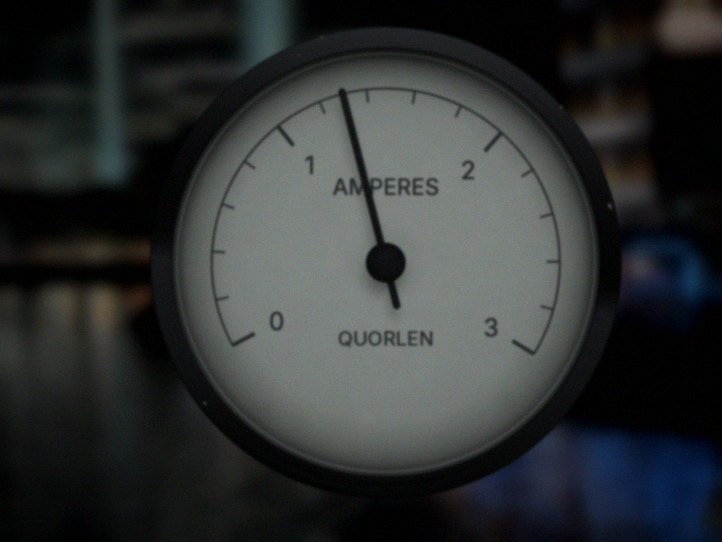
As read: **1.3** A
